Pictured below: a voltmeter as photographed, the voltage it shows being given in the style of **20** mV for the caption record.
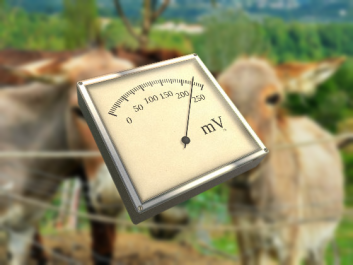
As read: **225** mV
